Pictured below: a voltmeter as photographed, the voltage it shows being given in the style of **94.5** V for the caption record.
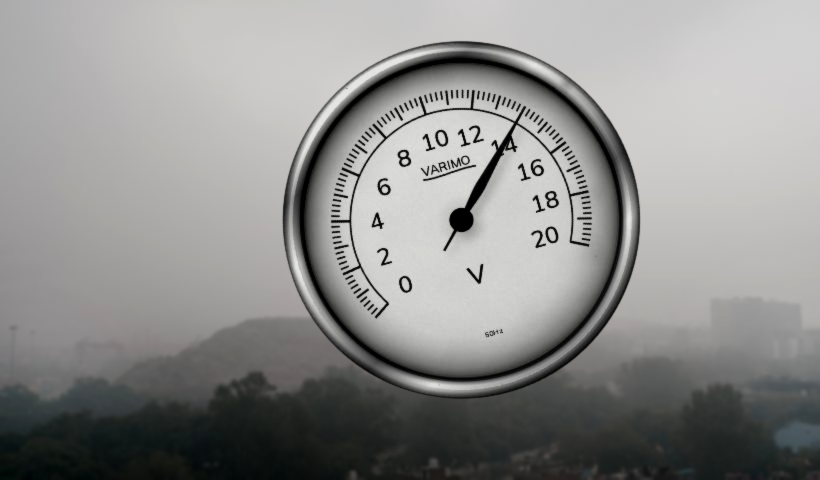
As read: **14** V
